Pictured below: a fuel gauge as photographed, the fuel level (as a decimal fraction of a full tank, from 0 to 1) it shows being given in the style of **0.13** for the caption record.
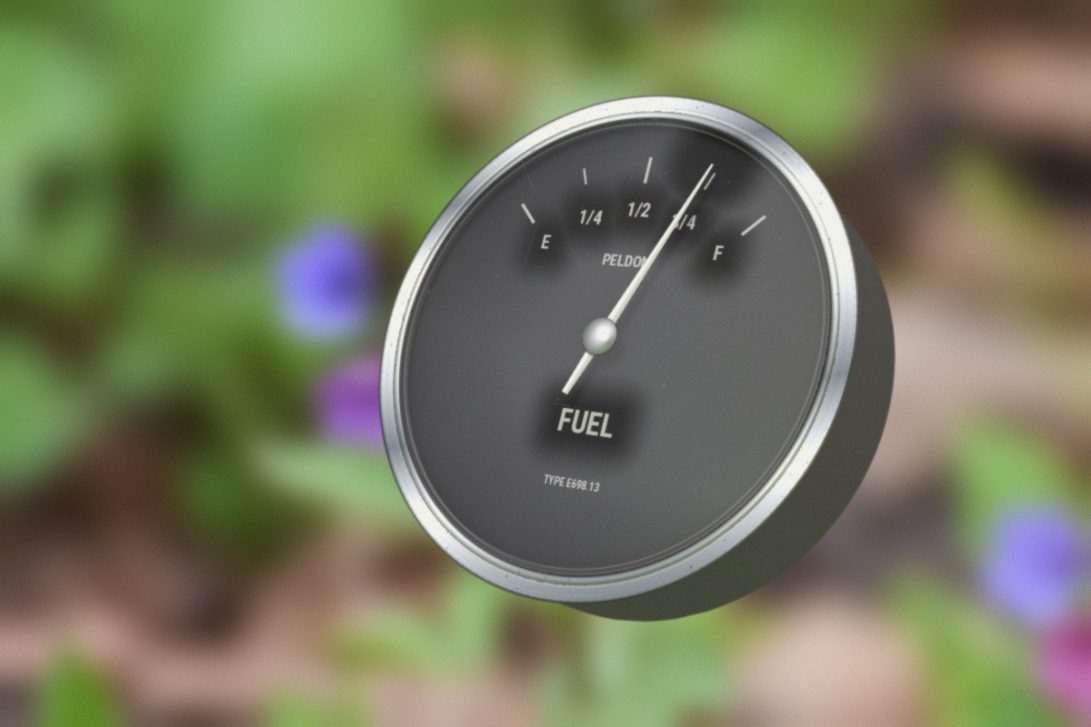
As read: **0.75**
